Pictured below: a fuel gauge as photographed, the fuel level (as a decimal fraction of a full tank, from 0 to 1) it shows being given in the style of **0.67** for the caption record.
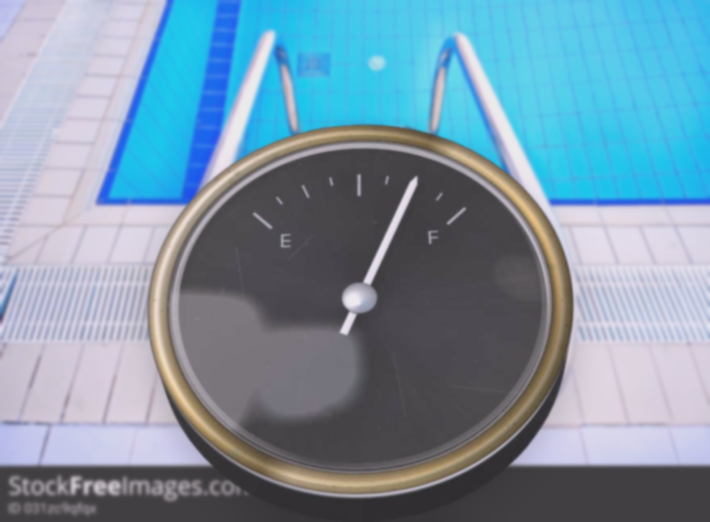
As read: **0.75**
